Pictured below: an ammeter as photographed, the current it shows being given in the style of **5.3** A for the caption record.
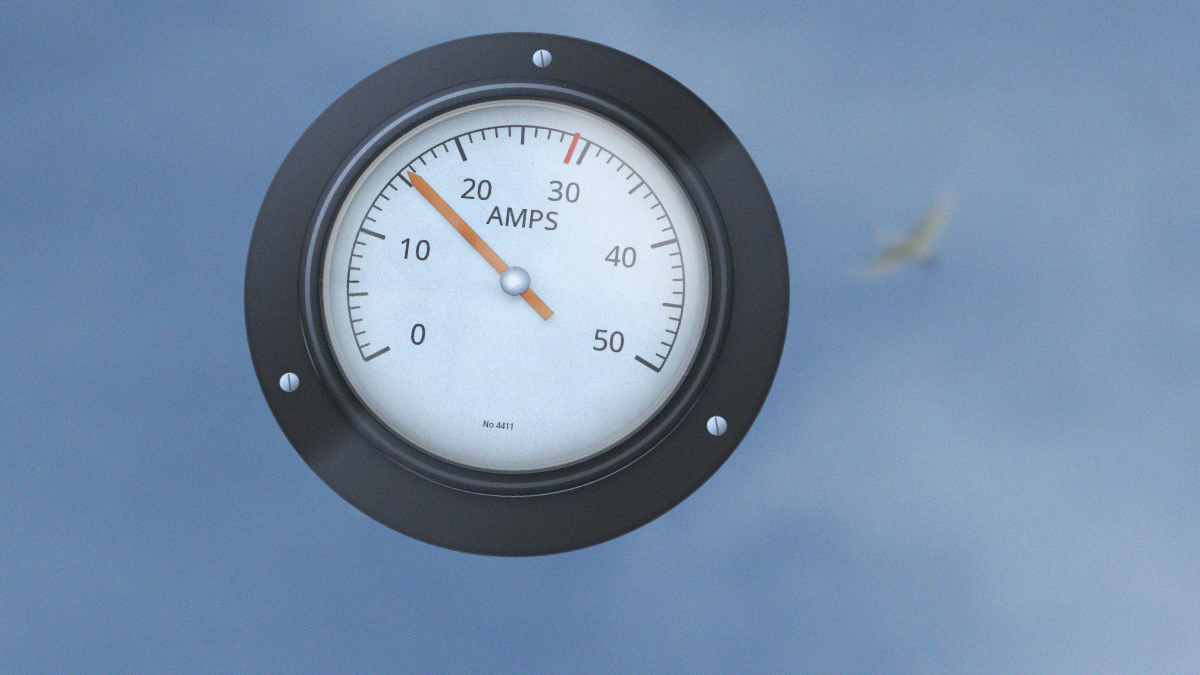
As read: **15.5** A
